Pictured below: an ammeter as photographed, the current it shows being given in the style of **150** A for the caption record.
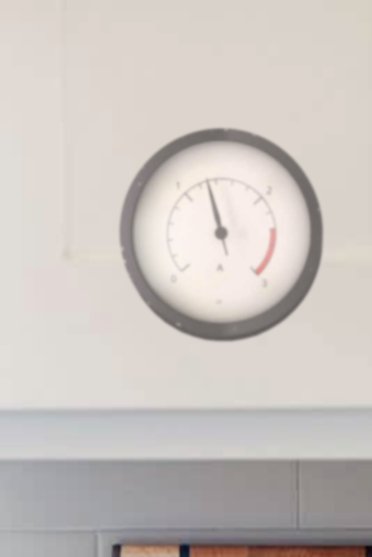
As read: **1.3** A
